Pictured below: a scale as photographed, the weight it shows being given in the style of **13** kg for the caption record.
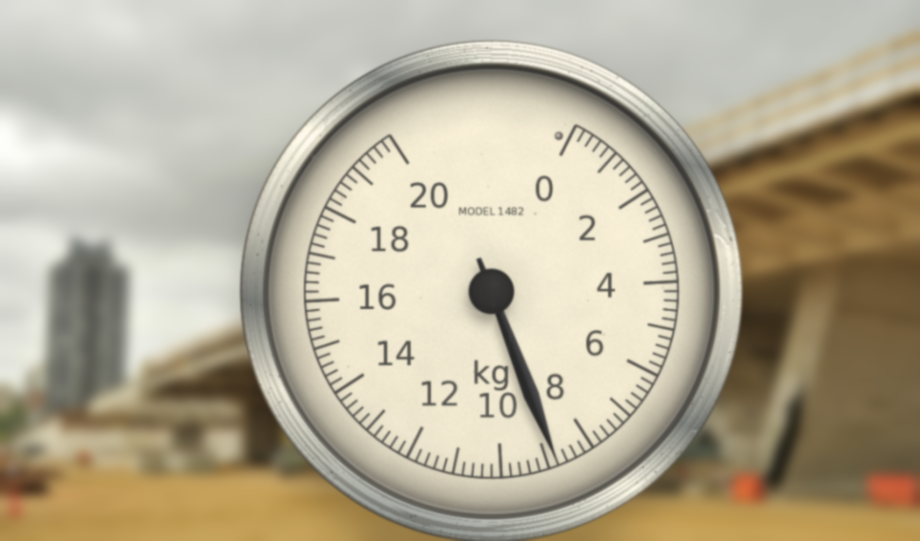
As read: **8.8** kg
